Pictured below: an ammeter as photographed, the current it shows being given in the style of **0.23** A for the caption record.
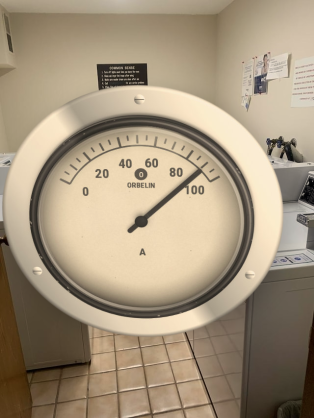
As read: **90** A
